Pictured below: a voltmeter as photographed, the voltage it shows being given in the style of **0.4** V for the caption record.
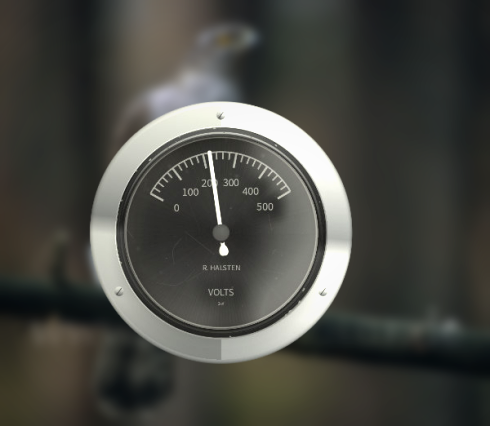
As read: **220** V
